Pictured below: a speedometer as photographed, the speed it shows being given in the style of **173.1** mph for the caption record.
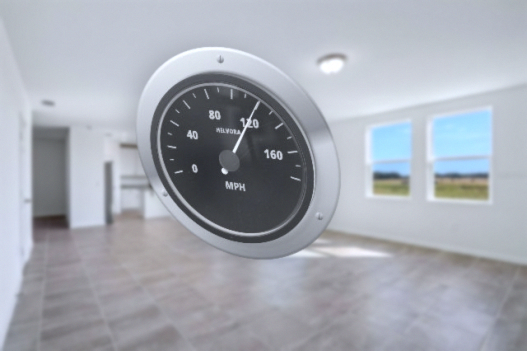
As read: **120** mph
